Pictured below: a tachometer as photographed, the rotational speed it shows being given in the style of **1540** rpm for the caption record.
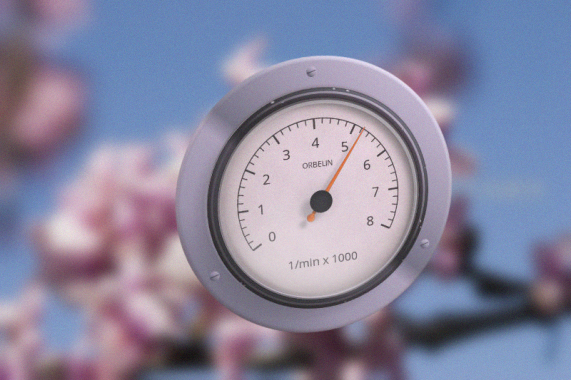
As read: **5200** rpm
